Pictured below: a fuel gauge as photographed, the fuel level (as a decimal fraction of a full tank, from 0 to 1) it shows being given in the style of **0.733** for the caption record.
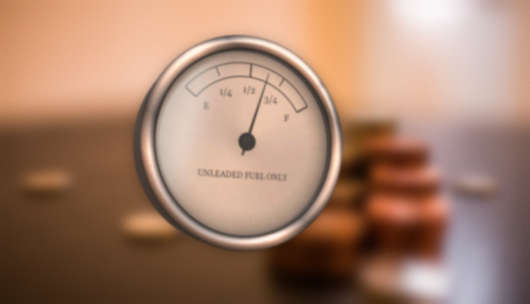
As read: **0.625**
